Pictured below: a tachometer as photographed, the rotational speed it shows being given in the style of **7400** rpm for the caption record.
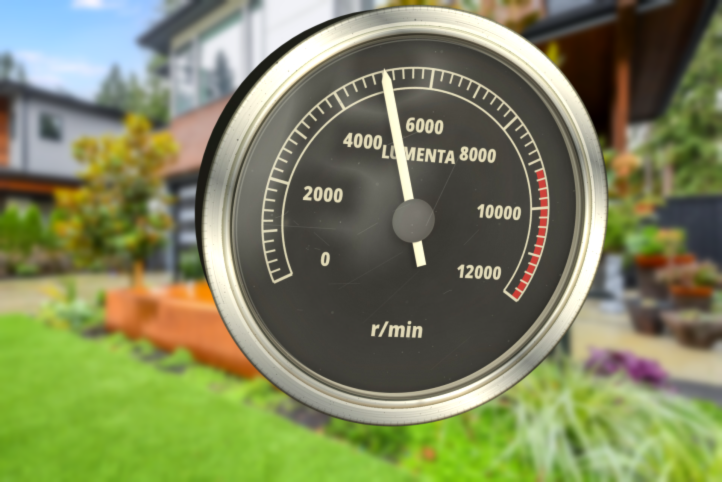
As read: **5000** rpm
